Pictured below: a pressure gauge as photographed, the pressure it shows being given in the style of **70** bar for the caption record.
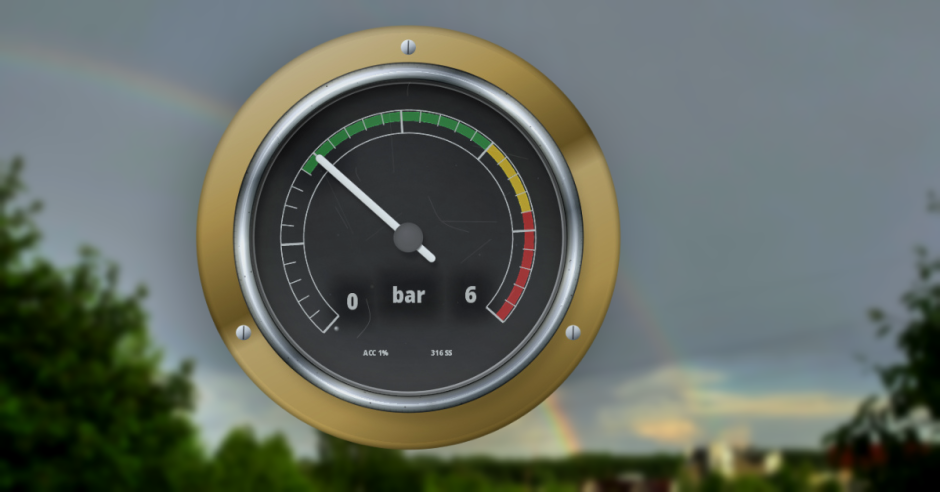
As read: **2** bar
